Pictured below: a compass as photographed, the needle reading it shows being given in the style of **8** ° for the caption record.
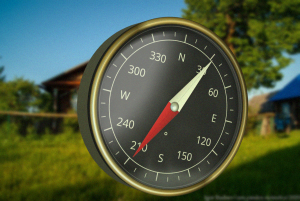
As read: **210** °
